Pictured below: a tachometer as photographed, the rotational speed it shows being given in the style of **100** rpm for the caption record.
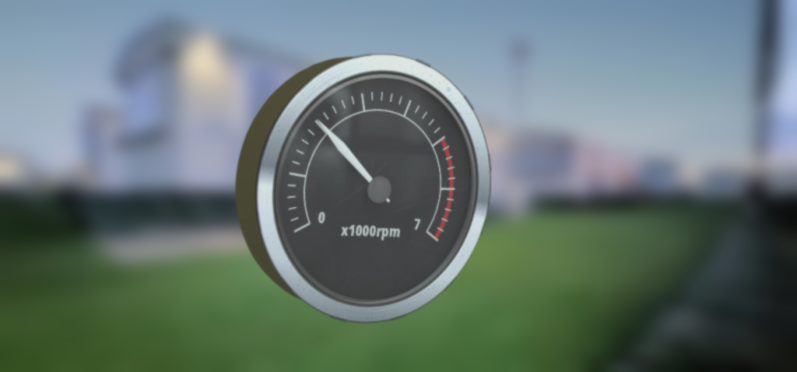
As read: **2000** rpm
